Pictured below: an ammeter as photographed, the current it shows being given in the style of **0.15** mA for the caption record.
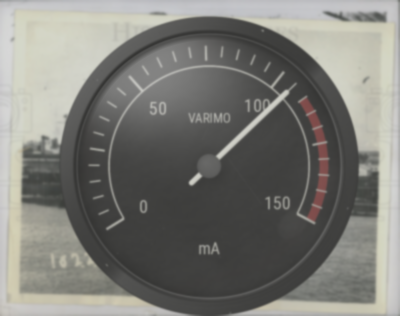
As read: **105** mA
